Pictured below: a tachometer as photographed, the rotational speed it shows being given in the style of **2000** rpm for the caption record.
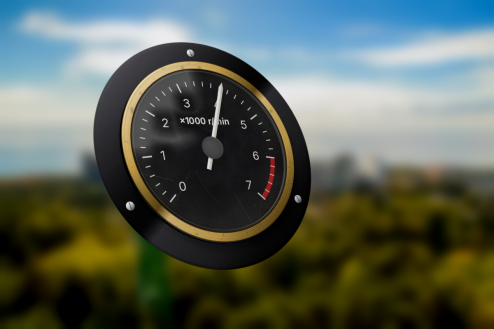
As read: **4000** rpm
